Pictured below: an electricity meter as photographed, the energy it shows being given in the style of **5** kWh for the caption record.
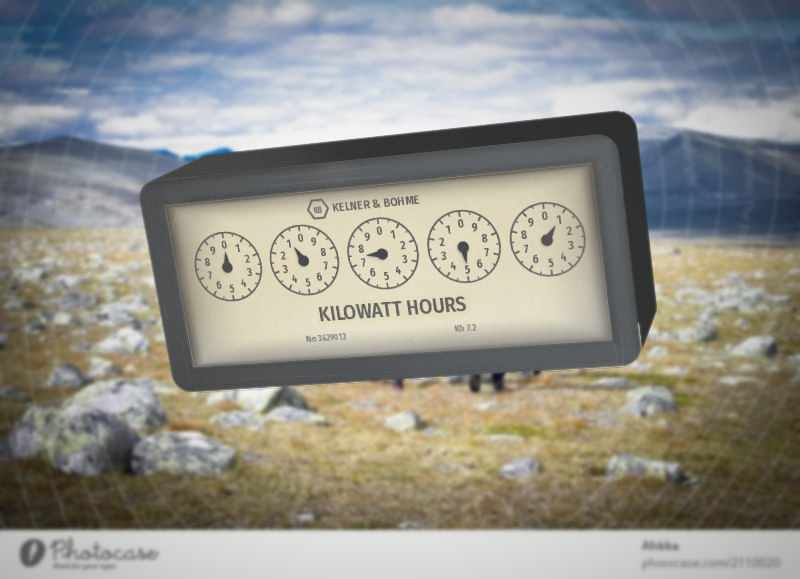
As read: **751** kWh
